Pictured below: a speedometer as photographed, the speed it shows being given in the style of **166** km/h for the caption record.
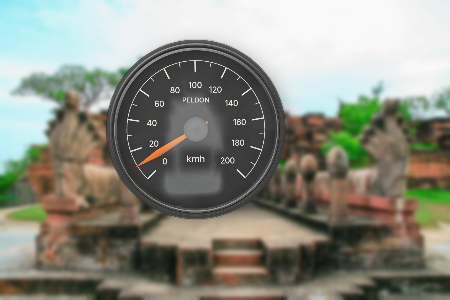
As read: **10** km/h
